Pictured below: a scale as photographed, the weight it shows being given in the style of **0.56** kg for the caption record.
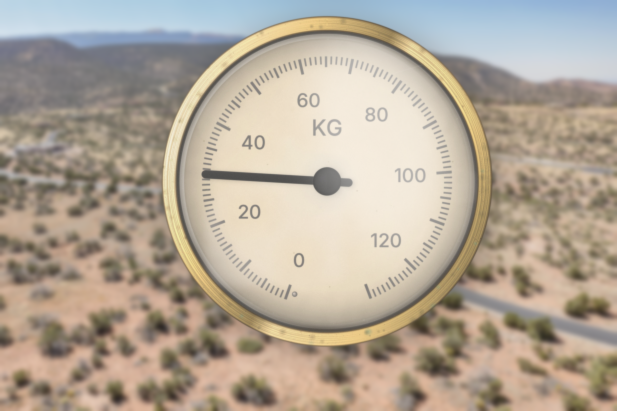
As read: **30** kg
